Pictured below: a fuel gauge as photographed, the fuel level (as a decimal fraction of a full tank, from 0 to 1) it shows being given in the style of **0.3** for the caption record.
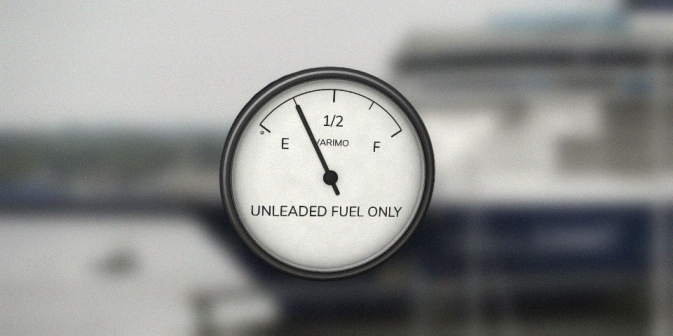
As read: **0.25**
